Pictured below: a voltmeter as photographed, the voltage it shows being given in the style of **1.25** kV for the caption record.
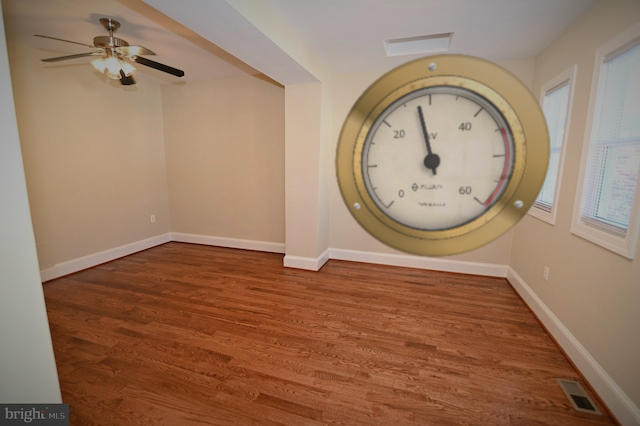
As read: **27.5** kV
